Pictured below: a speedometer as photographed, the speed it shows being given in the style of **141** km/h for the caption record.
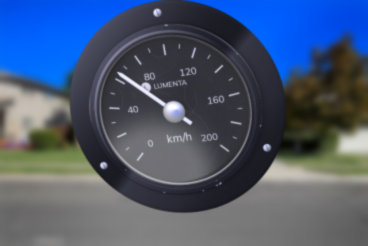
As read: **65** km/h
